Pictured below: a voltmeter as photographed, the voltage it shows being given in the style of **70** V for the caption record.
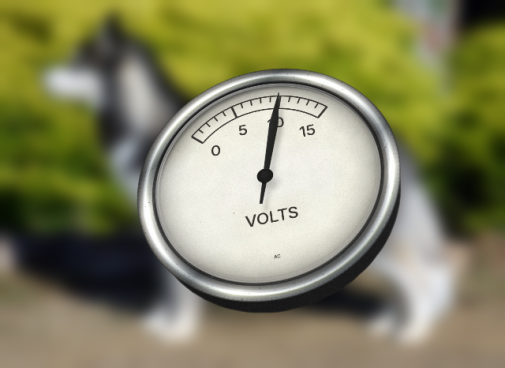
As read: **10** V
